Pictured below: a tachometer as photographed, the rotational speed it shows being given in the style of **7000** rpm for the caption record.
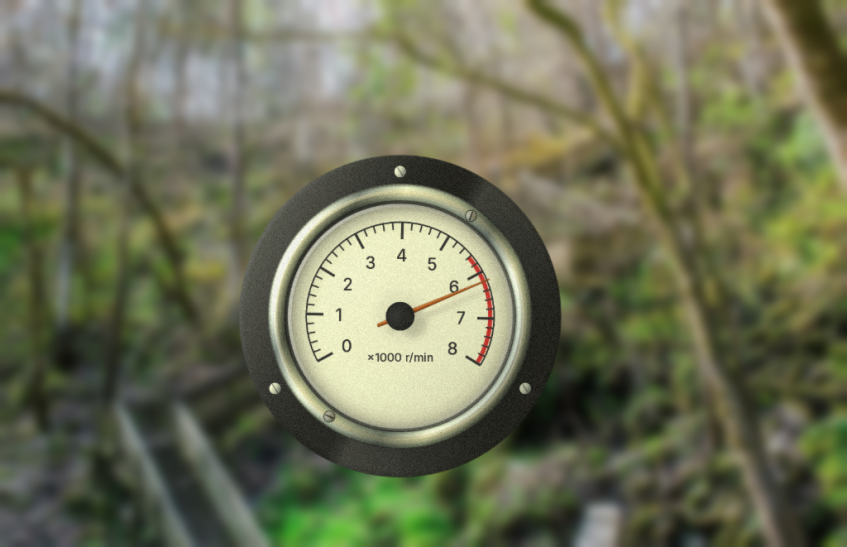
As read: **6200** rpm
